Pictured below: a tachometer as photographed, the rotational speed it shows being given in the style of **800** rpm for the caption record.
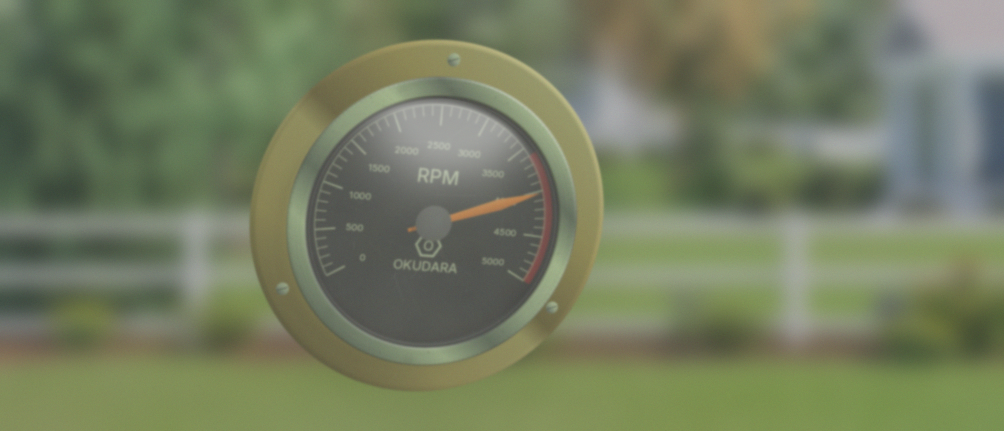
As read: **4000** rpm
